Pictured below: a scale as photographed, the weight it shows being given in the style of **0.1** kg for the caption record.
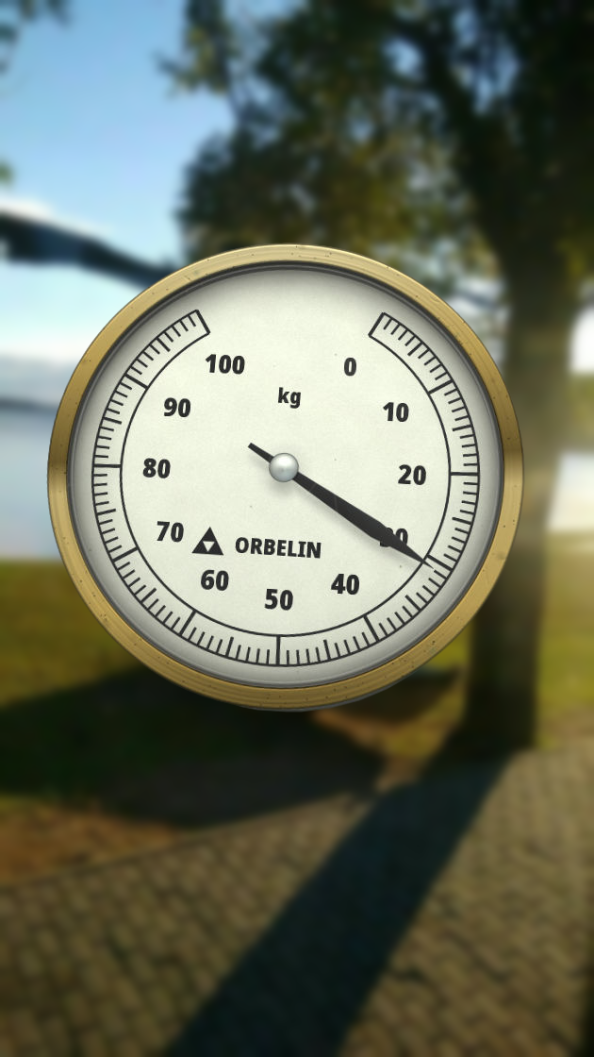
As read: **31** kg
